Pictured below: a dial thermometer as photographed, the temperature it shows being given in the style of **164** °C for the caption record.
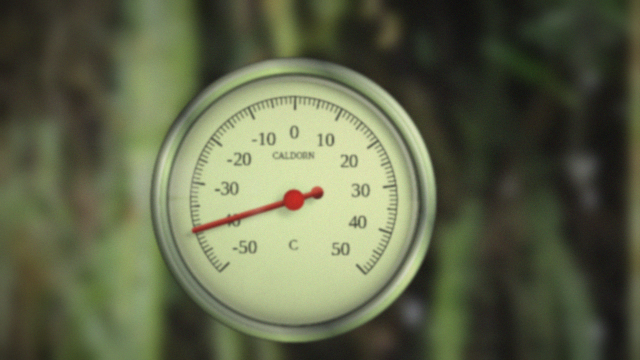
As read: **-40** °C
